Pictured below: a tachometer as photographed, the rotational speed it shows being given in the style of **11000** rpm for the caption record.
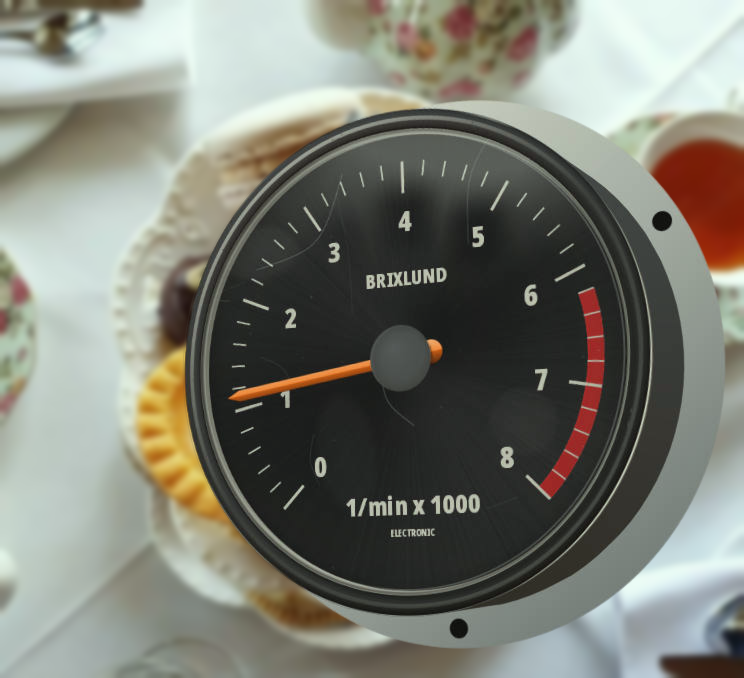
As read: **1100** rpm
